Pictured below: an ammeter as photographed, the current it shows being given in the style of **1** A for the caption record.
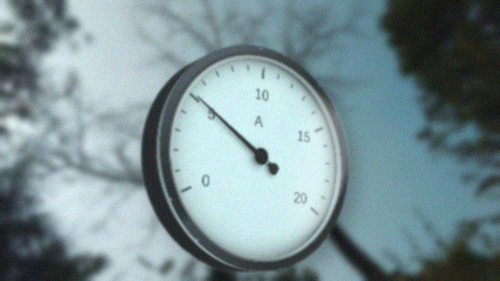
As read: **5** A
